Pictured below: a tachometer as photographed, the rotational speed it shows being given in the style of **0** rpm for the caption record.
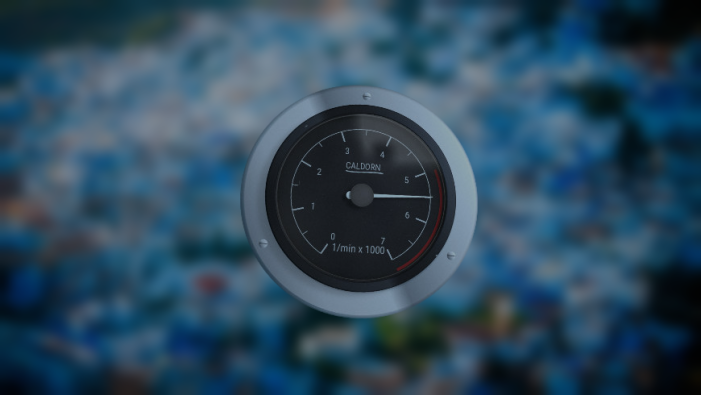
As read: **5500** rpm
